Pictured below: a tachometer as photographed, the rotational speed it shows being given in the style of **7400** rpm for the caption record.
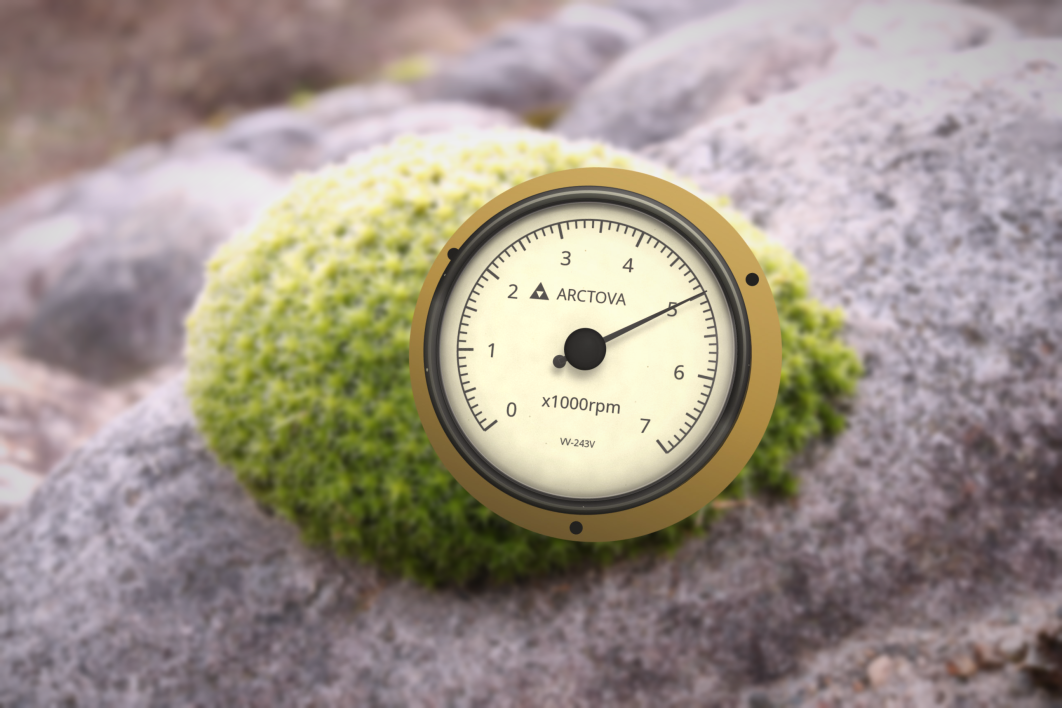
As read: **5000** rpm
